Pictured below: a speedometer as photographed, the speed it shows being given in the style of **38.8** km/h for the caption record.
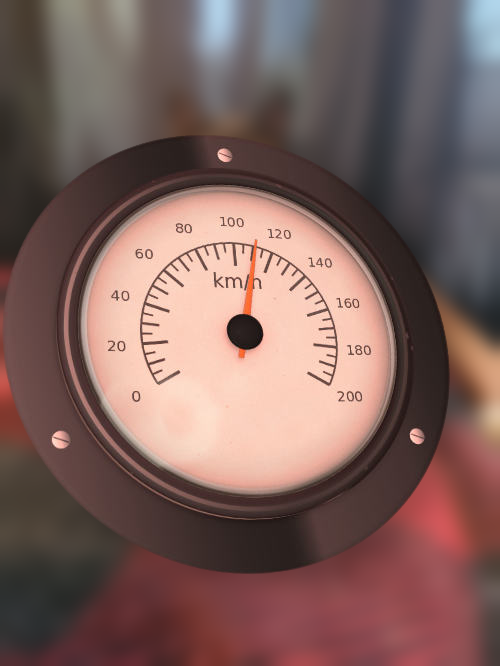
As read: **110** km/h
